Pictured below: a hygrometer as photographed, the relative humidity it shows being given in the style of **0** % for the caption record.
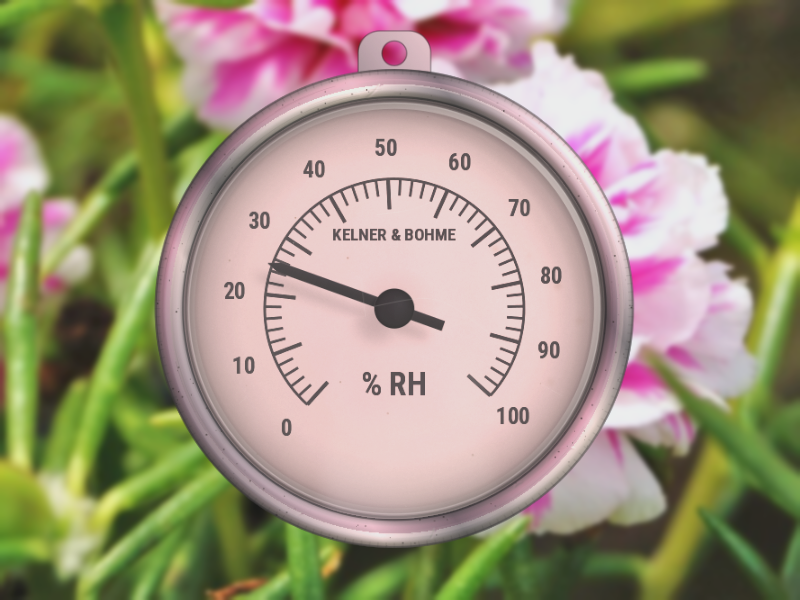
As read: **25** %
